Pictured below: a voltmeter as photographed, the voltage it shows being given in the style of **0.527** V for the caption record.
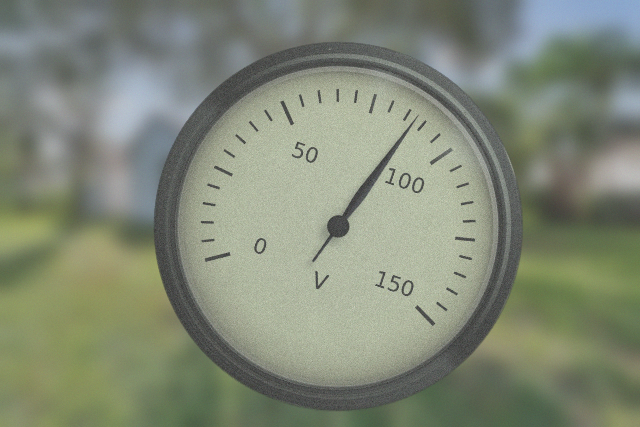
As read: **87.5** V
